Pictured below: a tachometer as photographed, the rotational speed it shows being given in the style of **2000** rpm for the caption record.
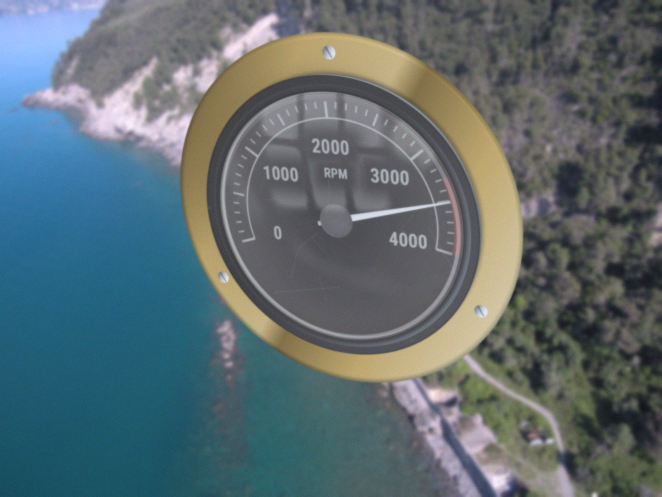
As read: **3500** rpm
